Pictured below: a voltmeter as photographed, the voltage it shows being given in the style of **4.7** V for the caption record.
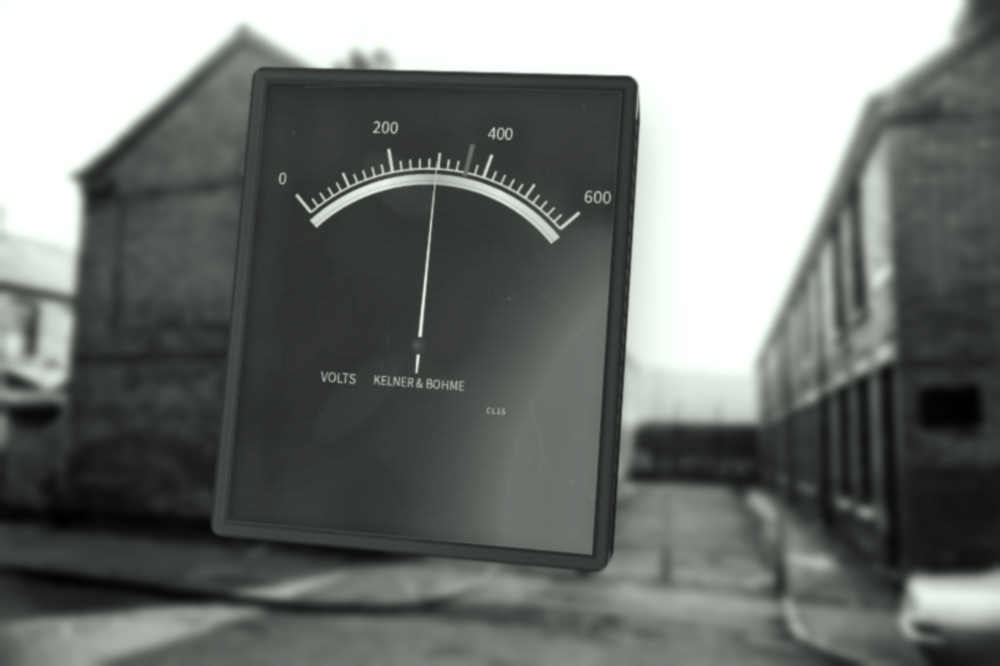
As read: **300** V
